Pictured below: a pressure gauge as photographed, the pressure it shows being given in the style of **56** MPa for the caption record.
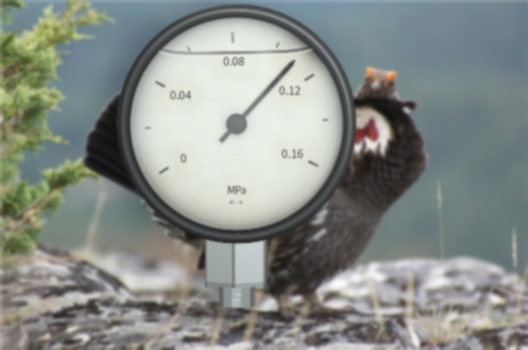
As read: **0.11** MPa
